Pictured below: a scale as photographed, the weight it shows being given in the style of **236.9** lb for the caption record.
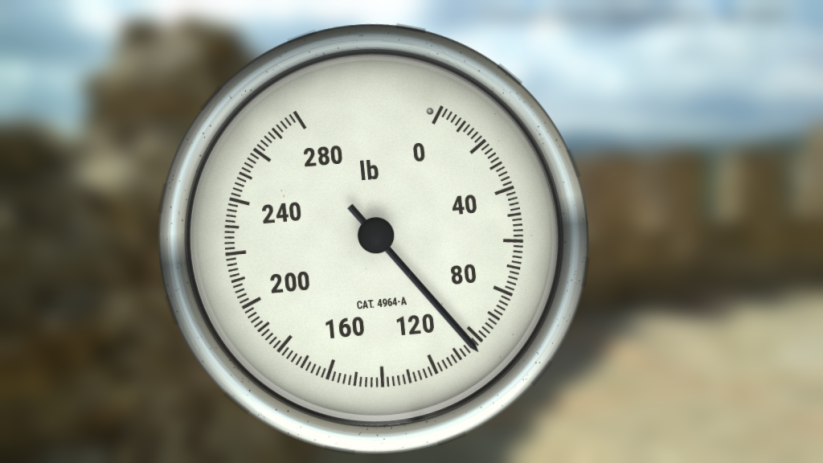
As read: **104** lb
